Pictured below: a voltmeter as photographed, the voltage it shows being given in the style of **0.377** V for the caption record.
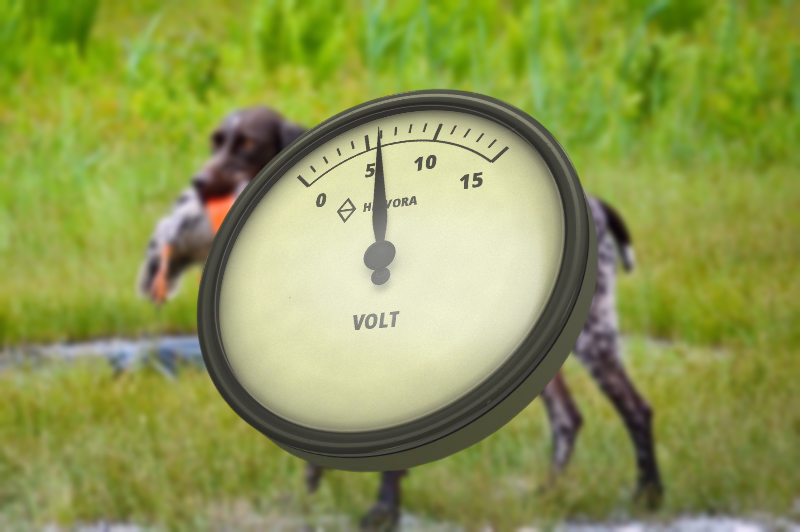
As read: **6** V
